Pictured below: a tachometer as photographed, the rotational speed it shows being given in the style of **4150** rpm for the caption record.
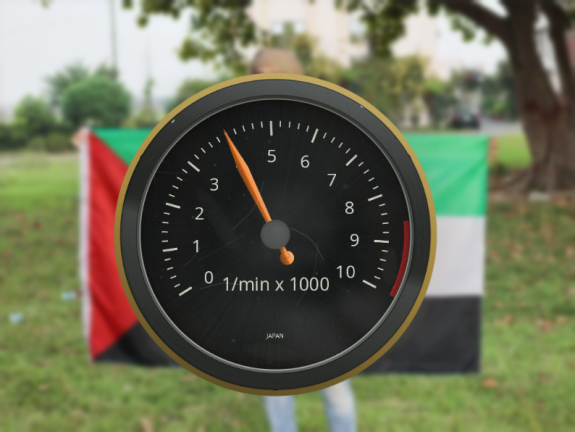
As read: **4000** rpm
